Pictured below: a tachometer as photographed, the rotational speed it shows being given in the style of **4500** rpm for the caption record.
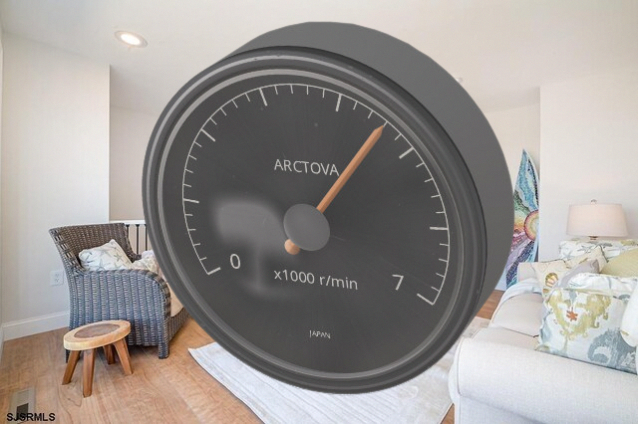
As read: **4600** rpm
